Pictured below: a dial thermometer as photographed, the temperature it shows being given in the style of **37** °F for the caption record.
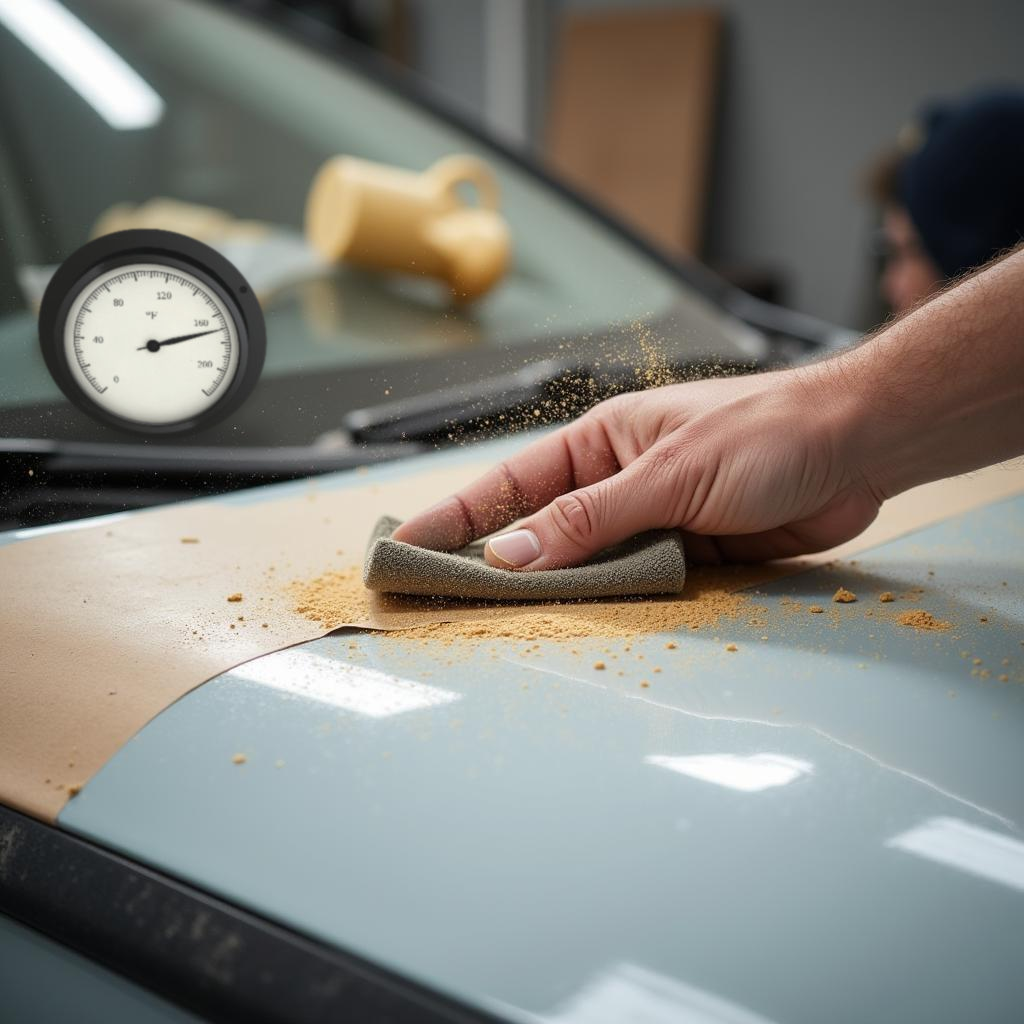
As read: **170** °F
